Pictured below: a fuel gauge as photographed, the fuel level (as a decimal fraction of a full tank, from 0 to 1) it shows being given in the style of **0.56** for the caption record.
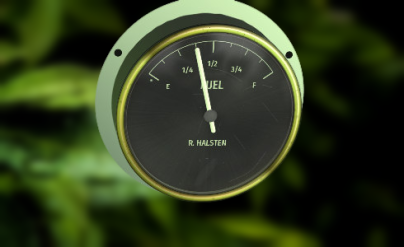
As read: **0.375**
